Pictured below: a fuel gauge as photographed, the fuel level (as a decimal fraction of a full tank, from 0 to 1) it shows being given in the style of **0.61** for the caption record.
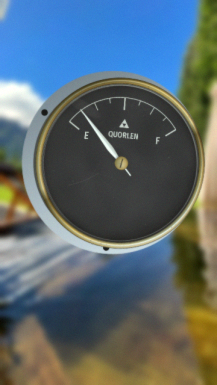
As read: **0.125**
